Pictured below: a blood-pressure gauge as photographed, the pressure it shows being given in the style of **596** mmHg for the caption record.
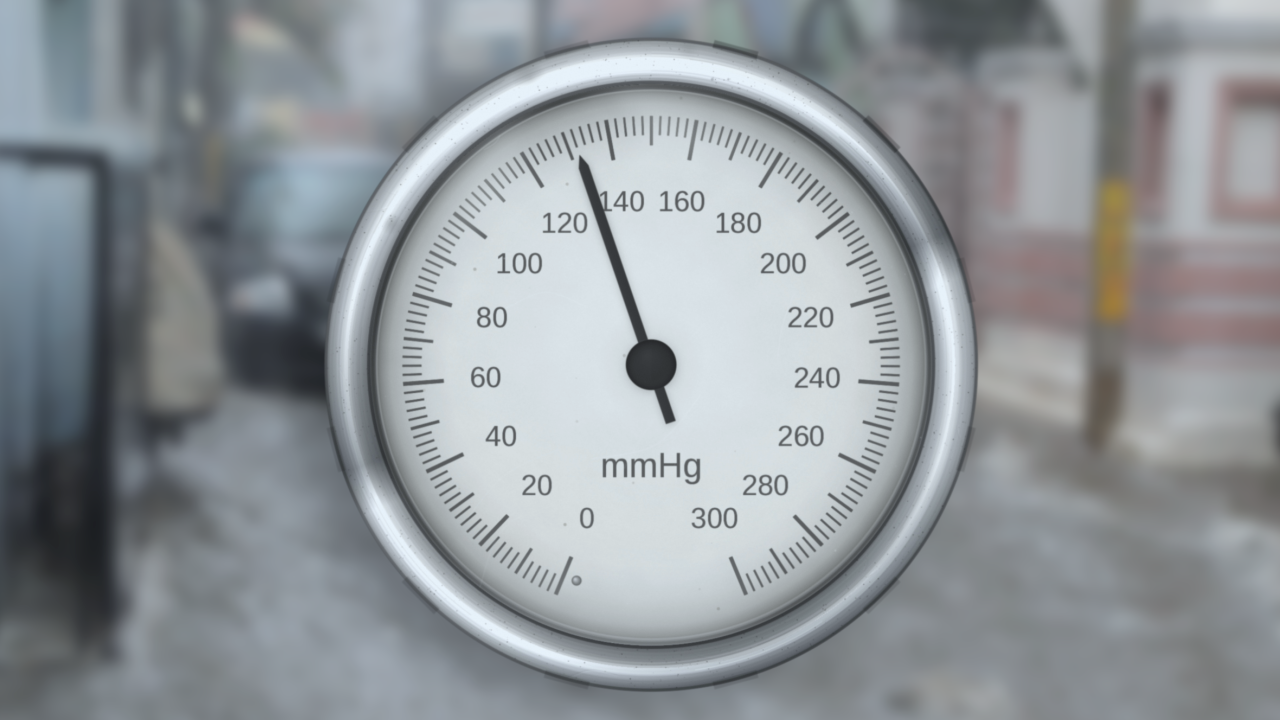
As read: **132** mmHg
